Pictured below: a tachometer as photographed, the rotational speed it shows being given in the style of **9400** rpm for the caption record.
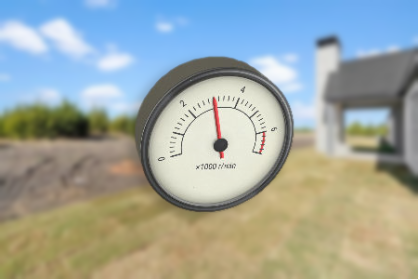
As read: **3000** rpm
